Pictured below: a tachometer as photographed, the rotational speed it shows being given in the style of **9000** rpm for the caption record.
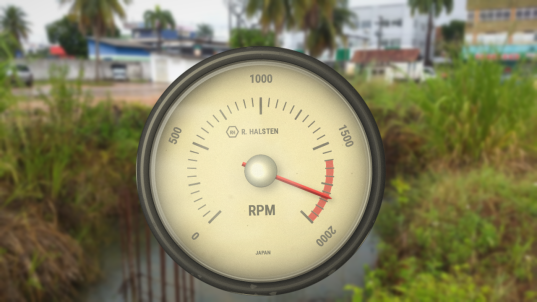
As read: **1825** rpm
